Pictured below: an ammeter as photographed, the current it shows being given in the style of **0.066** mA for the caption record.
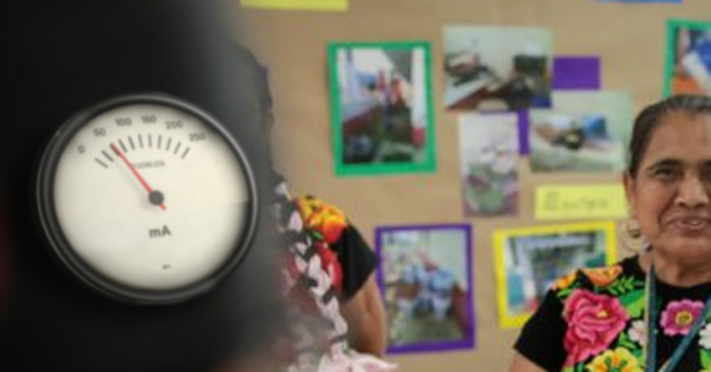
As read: **50** mA
